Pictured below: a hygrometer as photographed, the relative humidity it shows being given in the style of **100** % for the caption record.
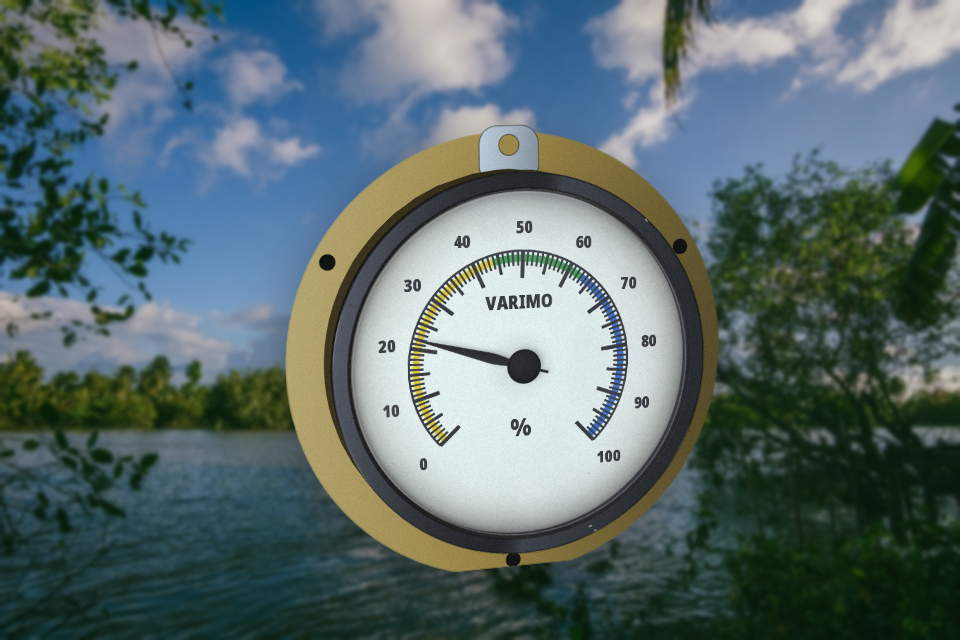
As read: **22** %
